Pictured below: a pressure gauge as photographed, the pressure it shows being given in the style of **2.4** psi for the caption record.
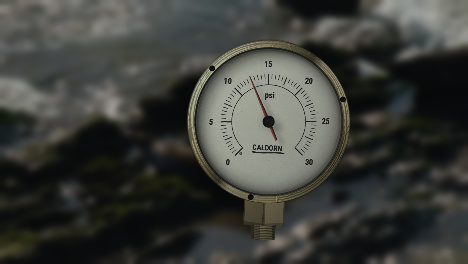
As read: **12.5** psi
